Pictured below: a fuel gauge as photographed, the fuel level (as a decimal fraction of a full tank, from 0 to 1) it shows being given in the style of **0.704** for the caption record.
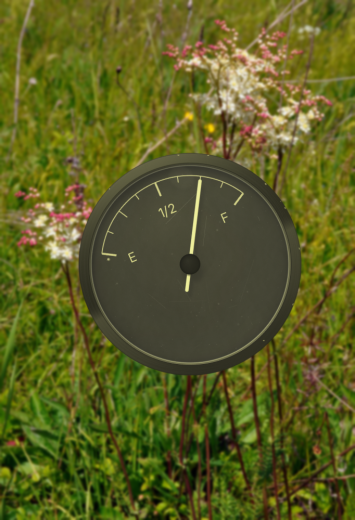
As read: **0.75**
